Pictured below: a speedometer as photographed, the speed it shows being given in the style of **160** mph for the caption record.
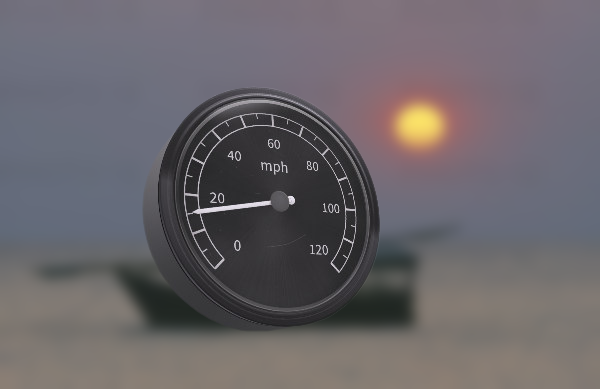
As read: **15** mph
